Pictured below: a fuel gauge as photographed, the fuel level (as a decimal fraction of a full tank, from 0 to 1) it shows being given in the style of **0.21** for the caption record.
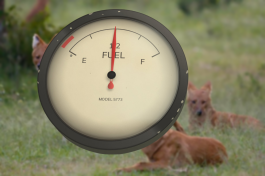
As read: **0.5**
